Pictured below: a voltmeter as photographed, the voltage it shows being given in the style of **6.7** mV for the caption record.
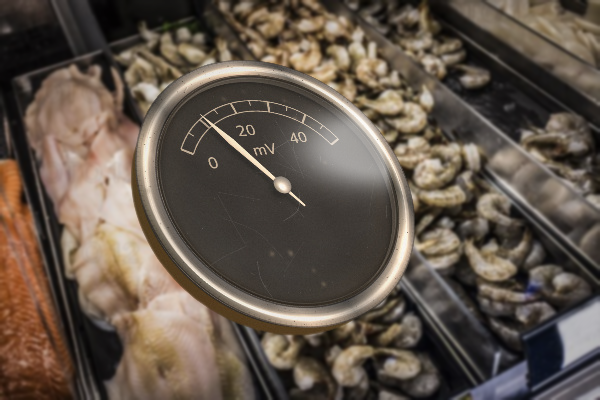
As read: **10** mV
